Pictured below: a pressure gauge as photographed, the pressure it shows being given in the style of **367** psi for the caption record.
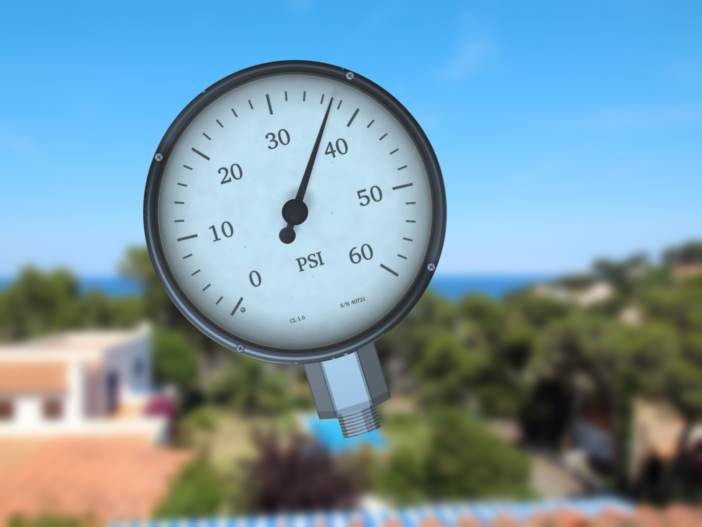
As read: **37** psi
